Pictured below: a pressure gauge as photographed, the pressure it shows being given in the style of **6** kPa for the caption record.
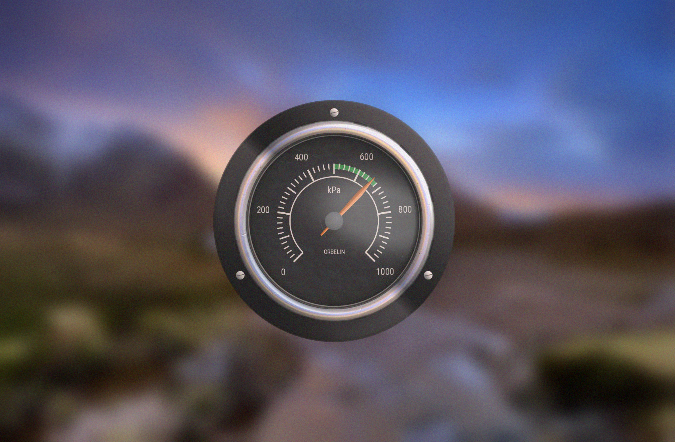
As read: **660** kPa
